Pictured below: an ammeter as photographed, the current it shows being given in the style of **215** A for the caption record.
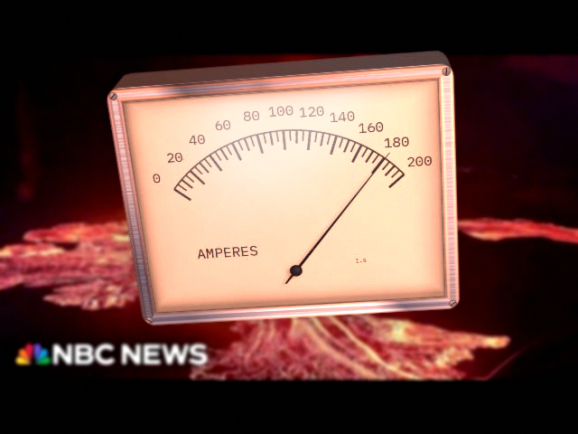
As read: **180** A
